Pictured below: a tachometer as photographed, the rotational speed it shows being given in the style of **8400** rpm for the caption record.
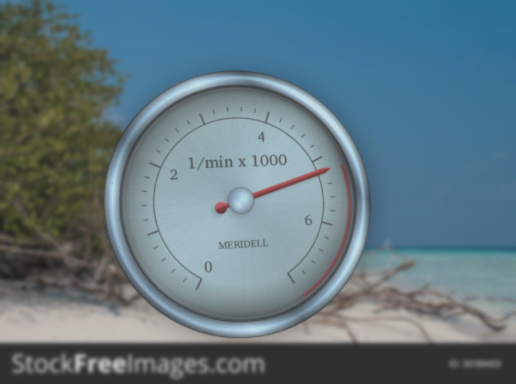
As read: **5200** rpm
